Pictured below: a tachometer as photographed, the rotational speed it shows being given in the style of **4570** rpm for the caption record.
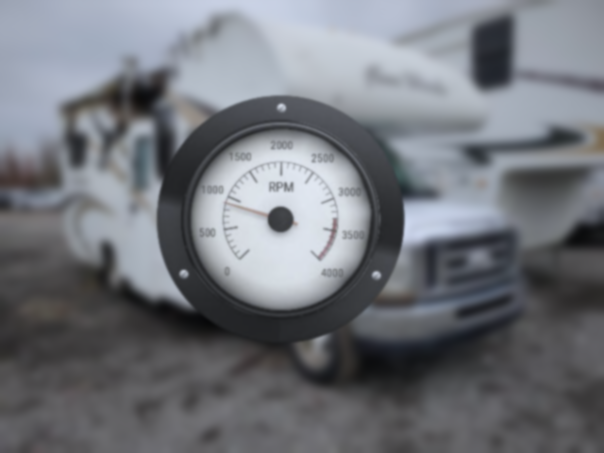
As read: **900** rpm
